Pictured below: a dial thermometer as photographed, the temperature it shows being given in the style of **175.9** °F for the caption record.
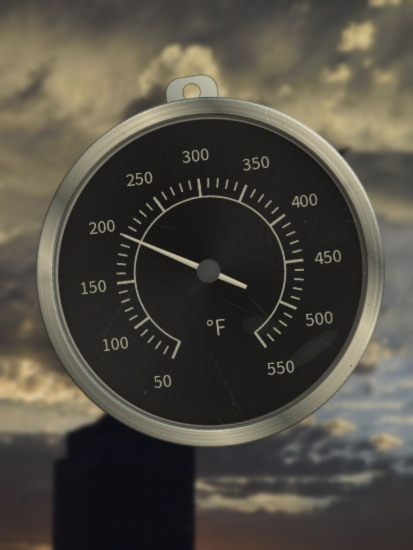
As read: **200** °F
